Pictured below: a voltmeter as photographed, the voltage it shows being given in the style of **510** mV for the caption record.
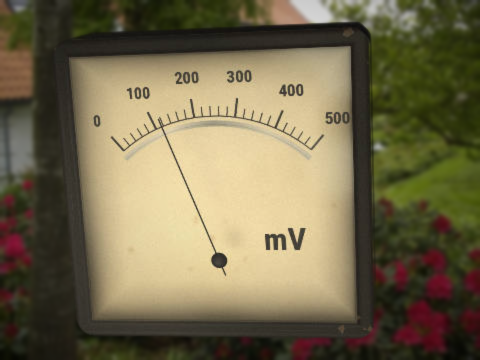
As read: **120** mV
